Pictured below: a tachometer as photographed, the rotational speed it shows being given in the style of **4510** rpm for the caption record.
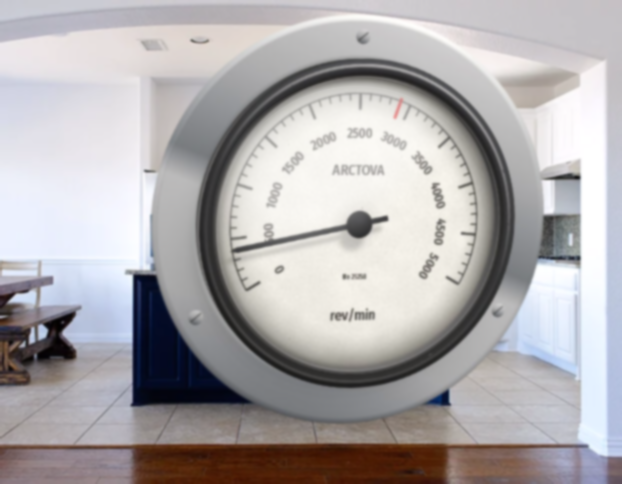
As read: **400** rpm
